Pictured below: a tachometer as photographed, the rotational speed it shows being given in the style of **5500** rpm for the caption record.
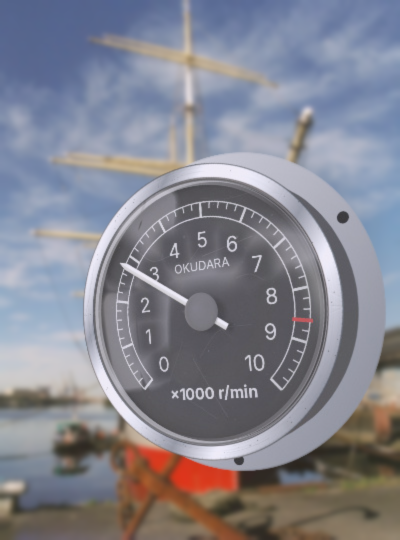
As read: **2800** rpm
